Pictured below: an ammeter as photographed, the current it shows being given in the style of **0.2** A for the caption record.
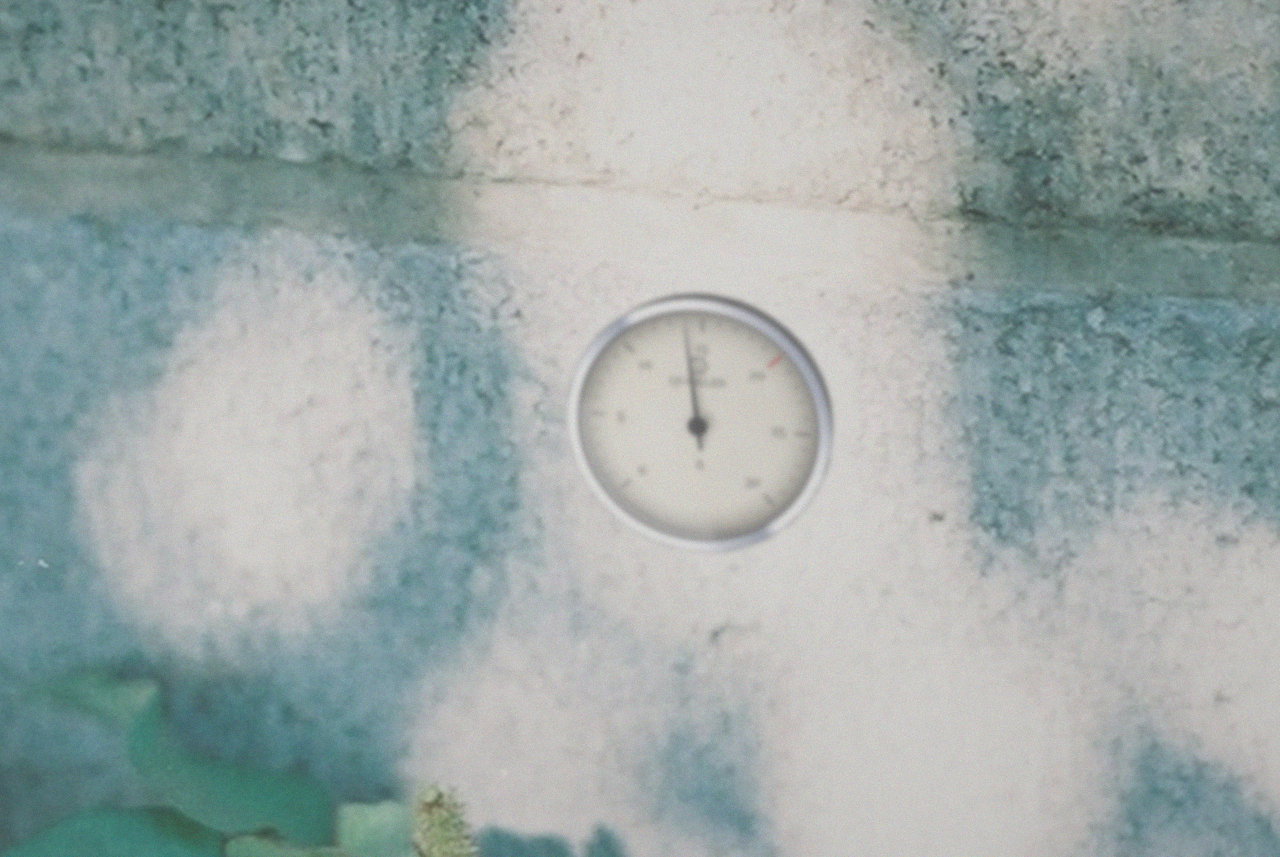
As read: **14** A
